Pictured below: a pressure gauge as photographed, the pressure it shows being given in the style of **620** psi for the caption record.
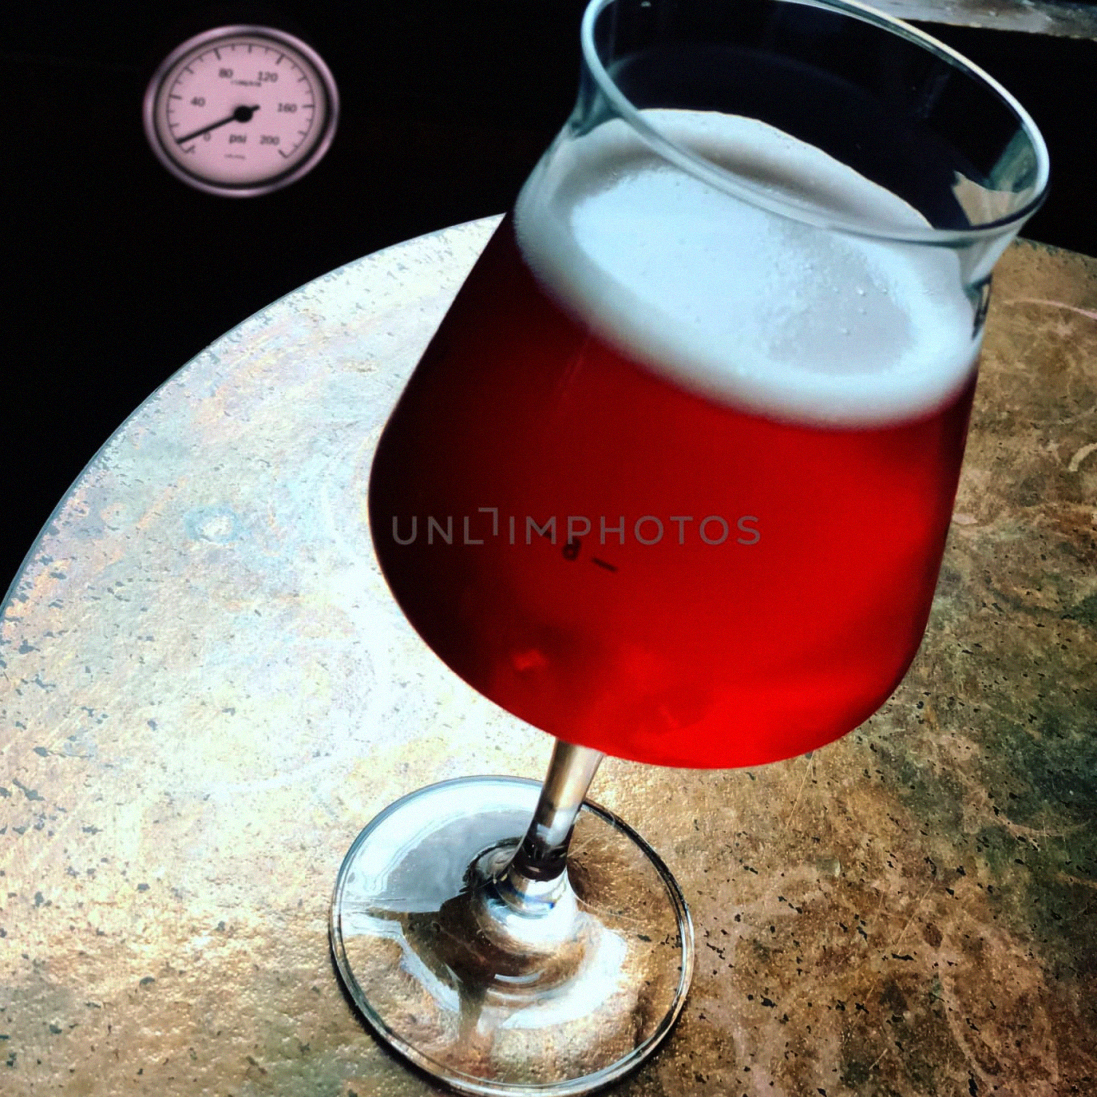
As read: **10** psi
